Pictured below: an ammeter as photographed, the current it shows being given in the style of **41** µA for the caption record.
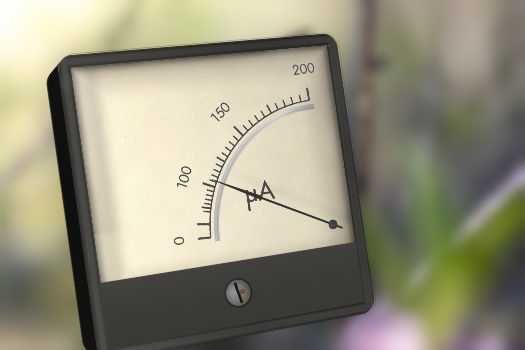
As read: **105** µA
